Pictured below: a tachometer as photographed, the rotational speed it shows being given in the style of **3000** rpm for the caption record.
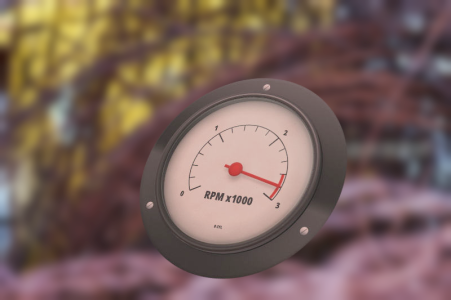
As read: **2800** rpm
